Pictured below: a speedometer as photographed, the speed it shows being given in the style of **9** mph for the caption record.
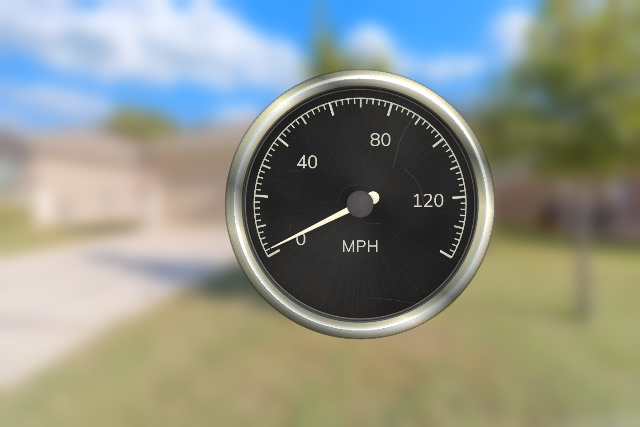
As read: **2** mph
